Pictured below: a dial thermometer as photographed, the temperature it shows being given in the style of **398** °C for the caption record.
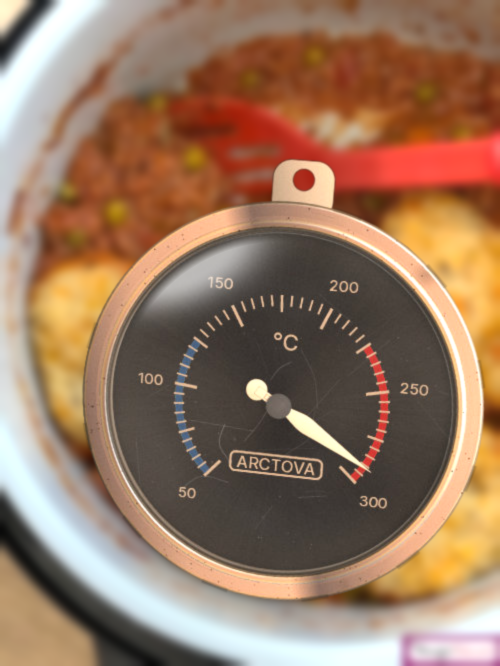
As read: **290** °C
